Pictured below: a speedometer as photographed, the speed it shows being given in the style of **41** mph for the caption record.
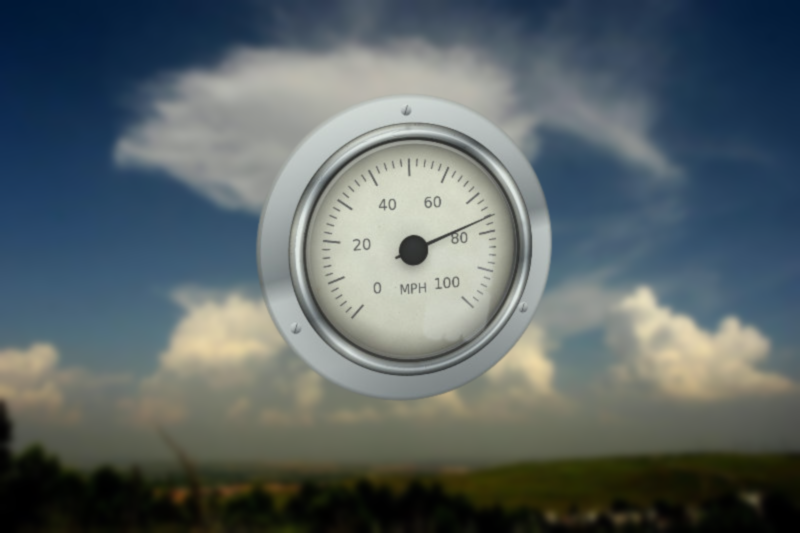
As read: **76** mph
